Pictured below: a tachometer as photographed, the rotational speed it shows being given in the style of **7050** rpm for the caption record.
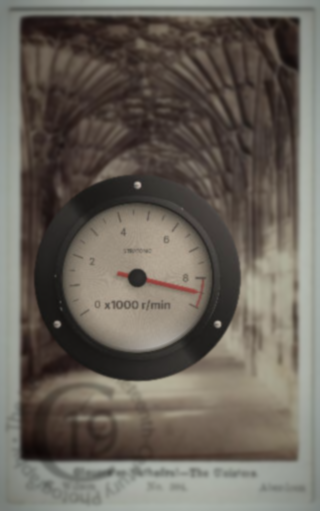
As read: **8500** rpm
